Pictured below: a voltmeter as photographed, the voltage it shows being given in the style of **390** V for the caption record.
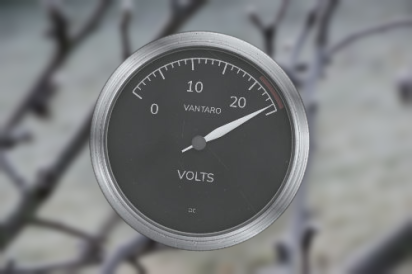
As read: **24** V
